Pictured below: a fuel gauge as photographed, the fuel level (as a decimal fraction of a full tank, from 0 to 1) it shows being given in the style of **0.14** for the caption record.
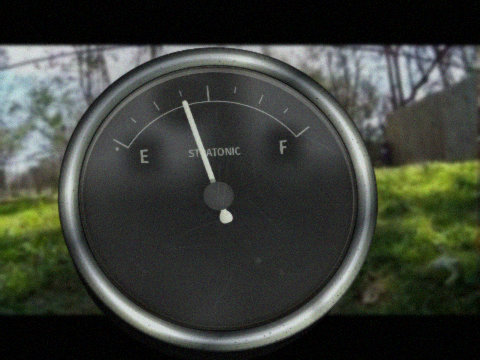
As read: **0.375**
